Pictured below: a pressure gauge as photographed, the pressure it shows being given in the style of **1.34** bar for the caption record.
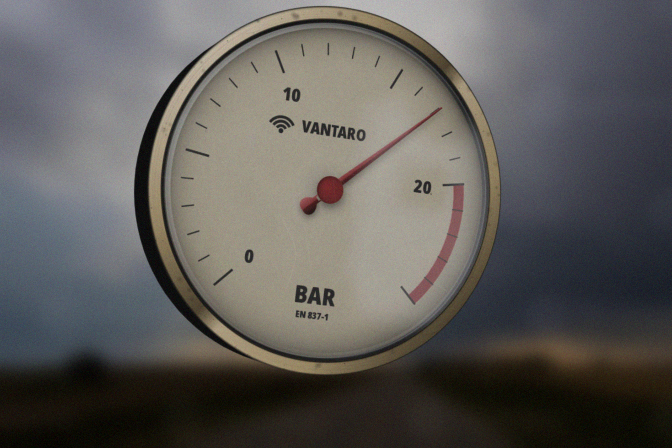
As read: **17** bar
